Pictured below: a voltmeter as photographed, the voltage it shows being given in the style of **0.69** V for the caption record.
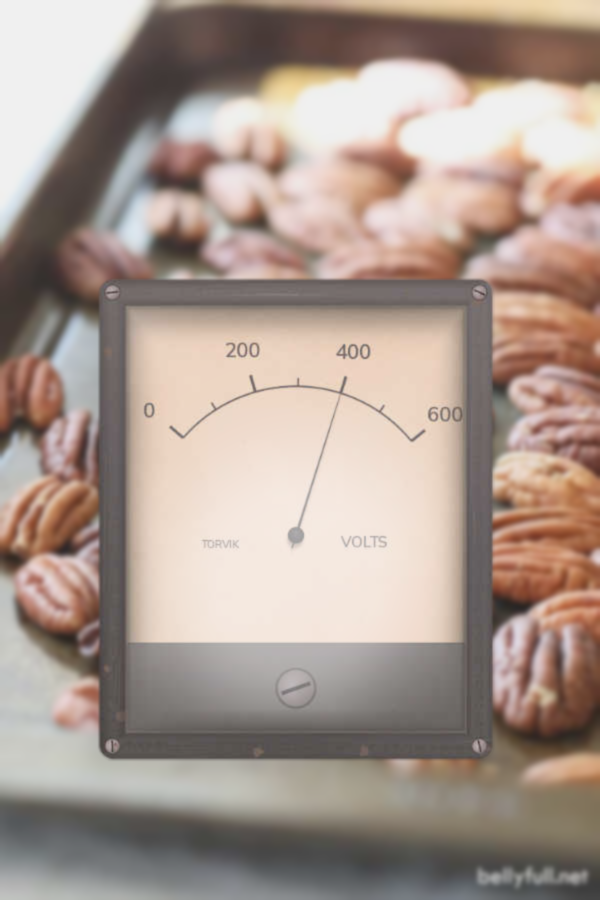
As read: **400** V
